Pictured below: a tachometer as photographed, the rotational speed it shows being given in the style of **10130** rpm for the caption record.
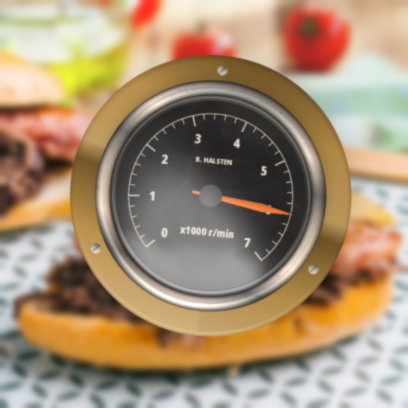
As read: **6000** rpm
